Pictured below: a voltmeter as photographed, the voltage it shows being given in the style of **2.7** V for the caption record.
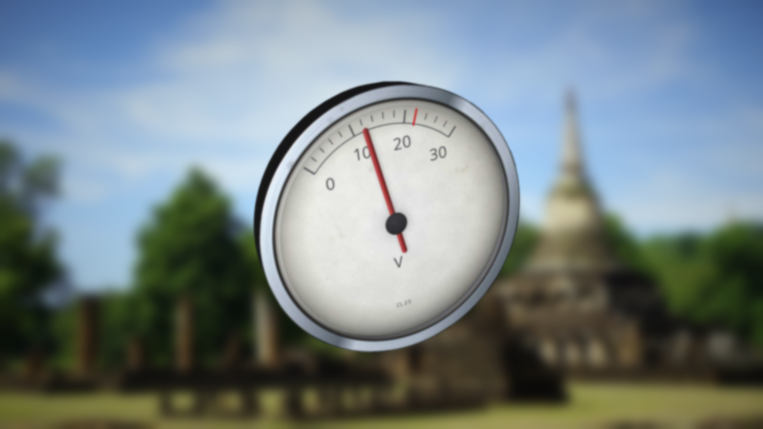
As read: **12** V
